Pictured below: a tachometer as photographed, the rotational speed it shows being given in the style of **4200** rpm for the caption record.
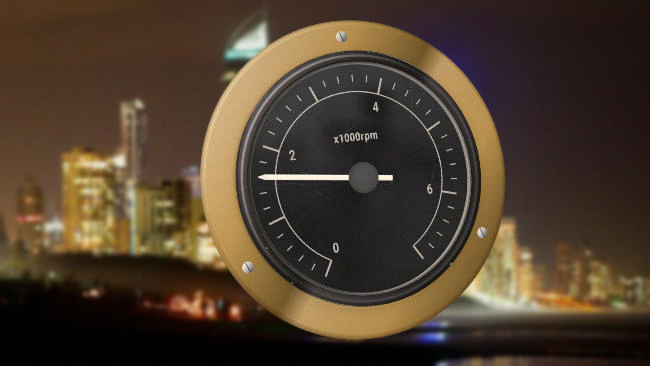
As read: **1600** rpm
